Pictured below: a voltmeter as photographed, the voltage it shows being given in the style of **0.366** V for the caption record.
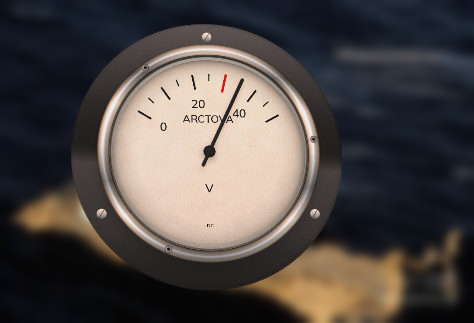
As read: **35** V
